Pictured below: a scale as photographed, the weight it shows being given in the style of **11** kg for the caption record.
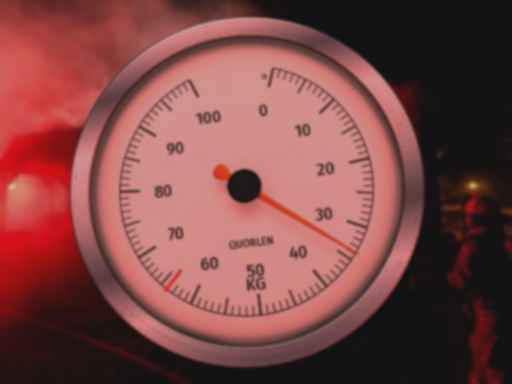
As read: **34** kg
